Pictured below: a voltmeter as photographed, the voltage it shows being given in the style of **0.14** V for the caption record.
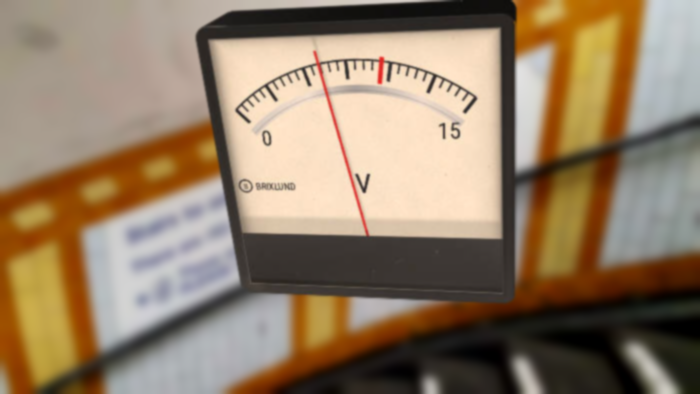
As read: **6** V
